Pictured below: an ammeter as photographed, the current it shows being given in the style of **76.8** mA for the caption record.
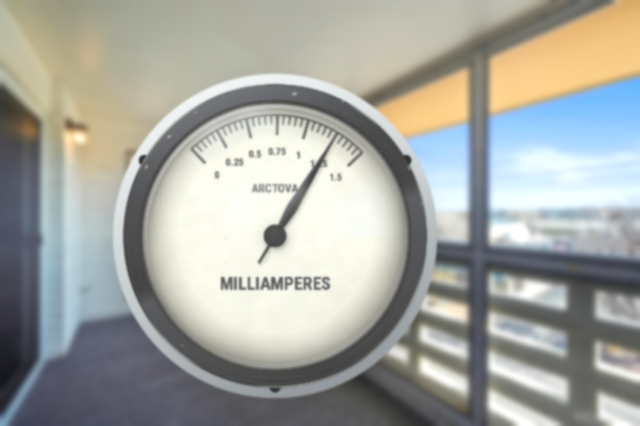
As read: **1.25** mA
